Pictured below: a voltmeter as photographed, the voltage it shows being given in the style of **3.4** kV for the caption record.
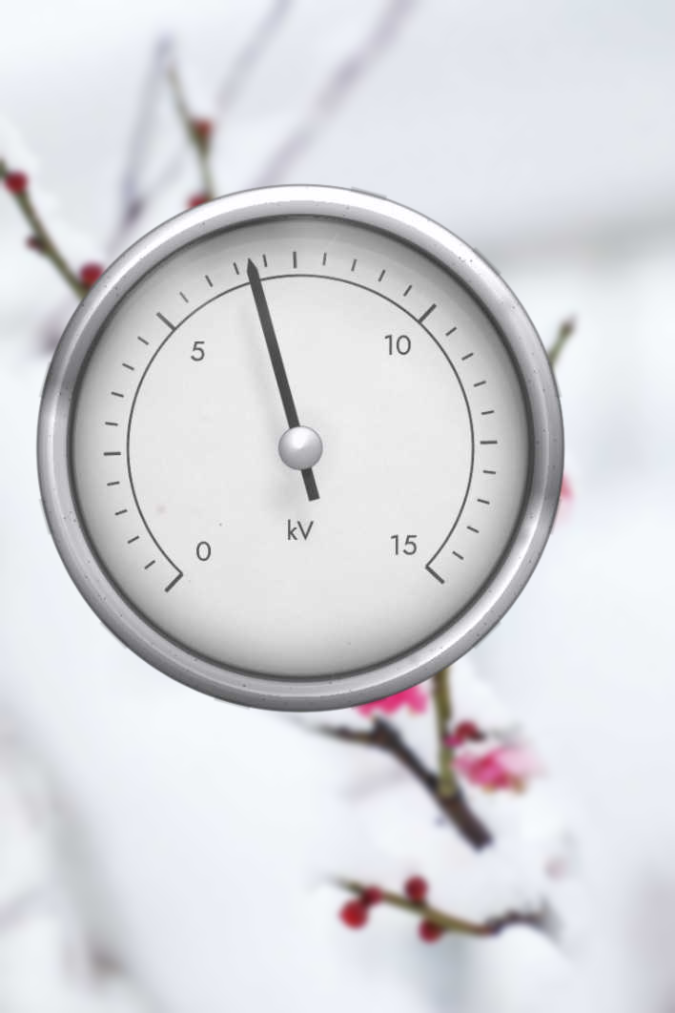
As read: **6.75** kV
